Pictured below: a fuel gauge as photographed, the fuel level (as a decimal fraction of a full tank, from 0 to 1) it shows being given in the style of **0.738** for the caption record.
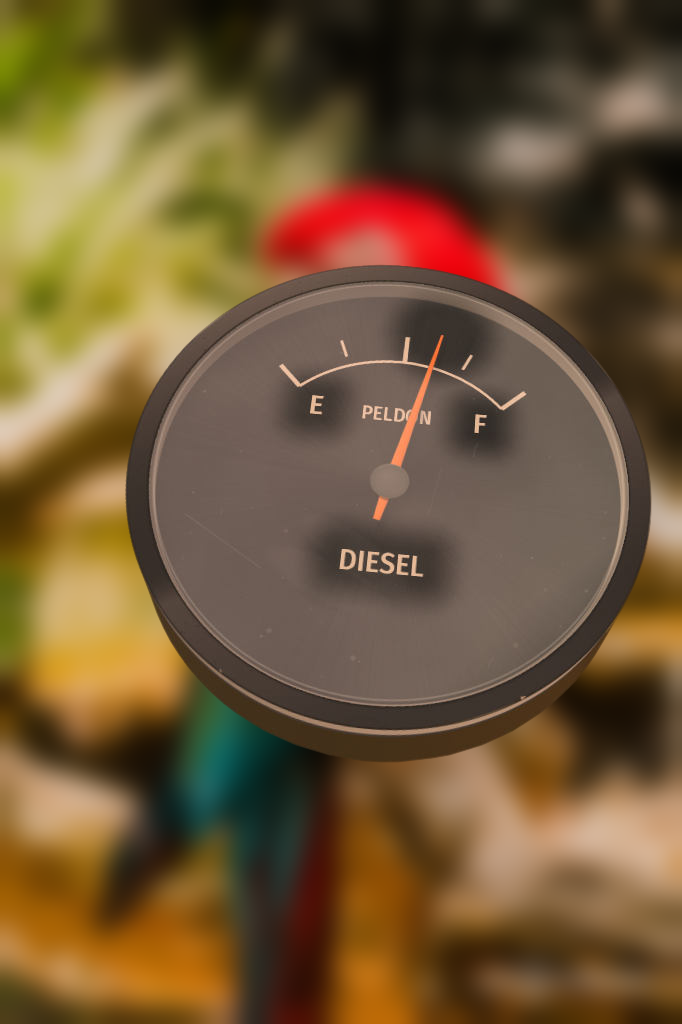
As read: **0.625**
